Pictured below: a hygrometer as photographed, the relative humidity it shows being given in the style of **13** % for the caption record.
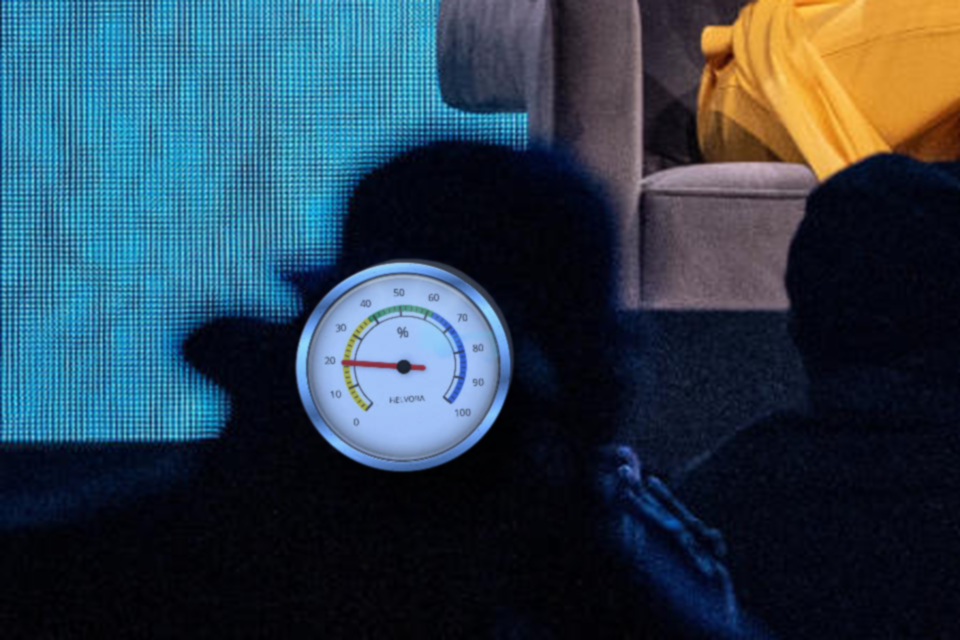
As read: **20** %
